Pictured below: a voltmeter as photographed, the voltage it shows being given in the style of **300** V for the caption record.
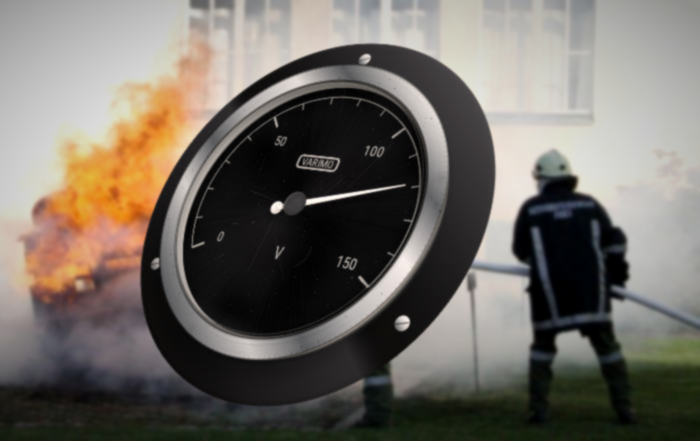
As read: **120** V
